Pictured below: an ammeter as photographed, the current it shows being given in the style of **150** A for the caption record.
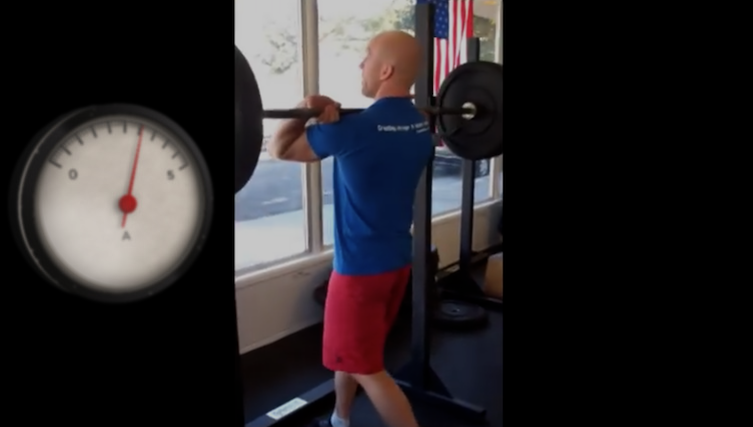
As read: **3** A
